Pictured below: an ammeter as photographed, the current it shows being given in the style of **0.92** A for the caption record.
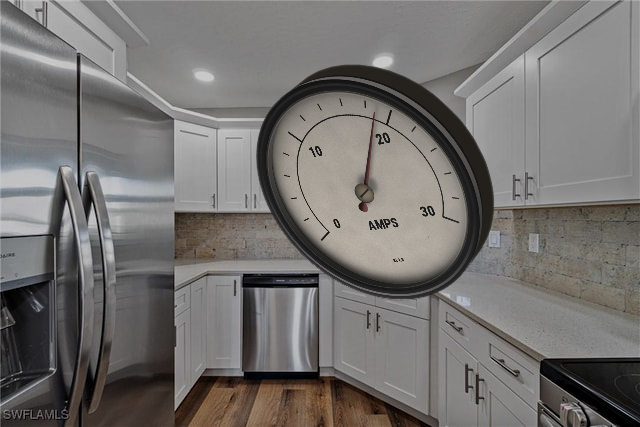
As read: **19** A
